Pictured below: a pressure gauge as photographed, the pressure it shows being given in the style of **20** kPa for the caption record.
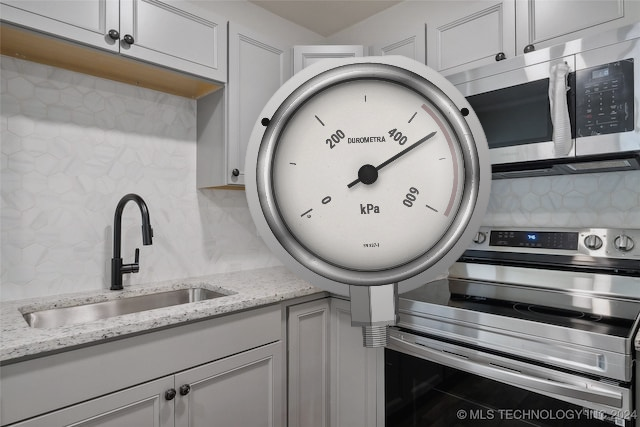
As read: **450** kPa
